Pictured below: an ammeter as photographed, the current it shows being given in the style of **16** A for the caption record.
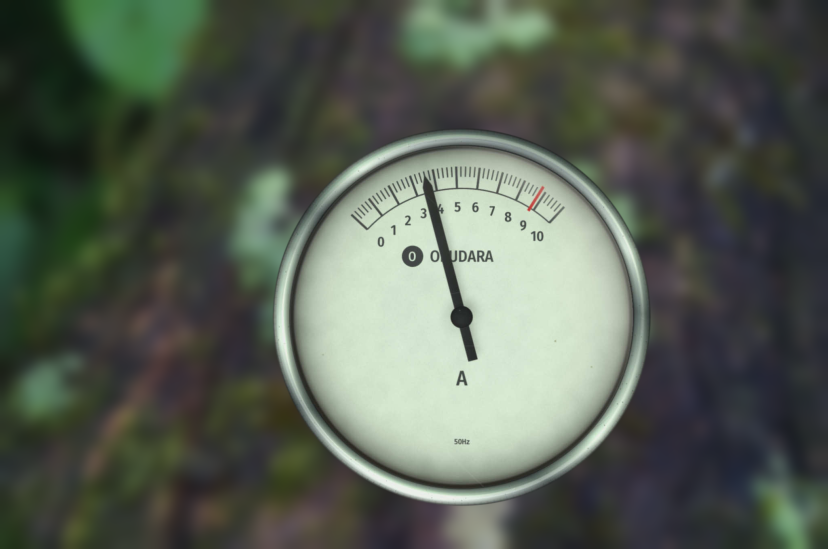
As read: **3.6** A
